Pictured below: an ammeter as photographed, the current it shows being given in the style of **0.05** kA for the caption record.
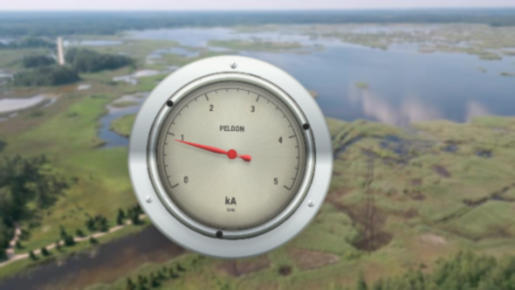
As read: **0.9** kA
